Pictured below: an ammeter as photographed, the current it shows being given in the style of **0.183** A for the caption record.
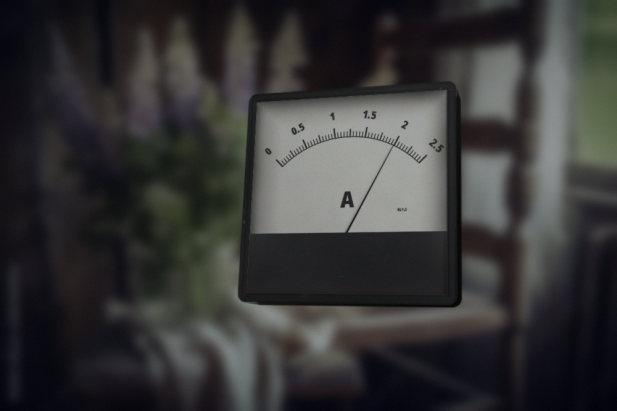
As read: **2** A
